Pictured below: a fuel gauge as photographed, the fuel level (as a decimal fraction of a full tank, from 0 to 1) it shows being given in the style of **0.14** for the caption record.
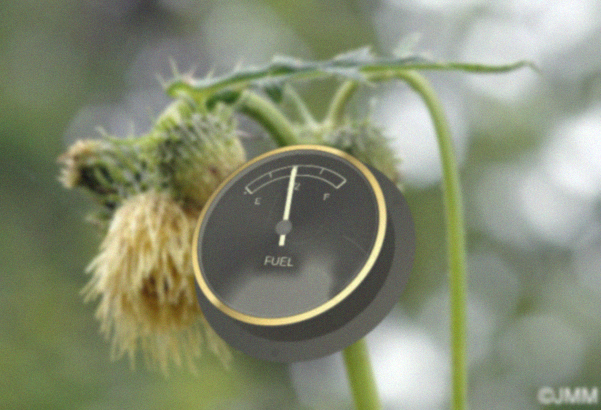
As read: **0.5**
